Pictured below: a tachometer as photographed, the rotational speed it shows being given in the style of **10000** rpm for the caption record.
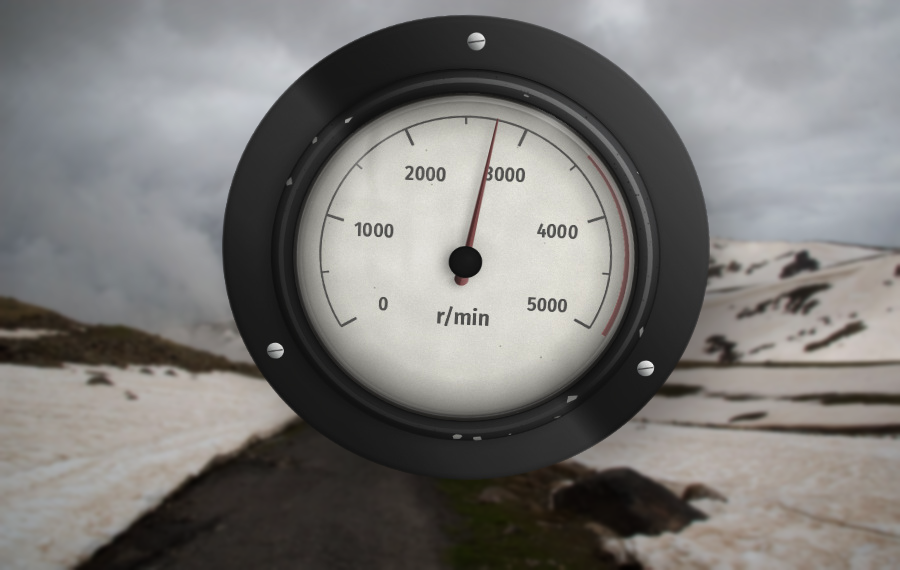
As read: **2750** rpm
